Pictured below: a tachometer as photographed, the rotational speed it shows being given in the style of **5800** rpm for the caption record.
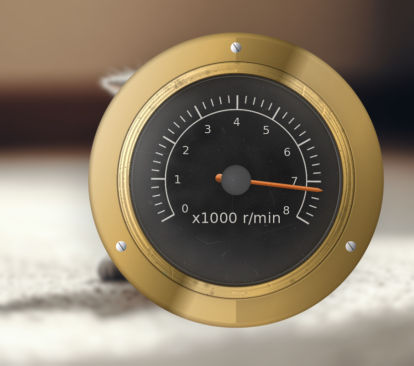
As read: **7200** rpm
